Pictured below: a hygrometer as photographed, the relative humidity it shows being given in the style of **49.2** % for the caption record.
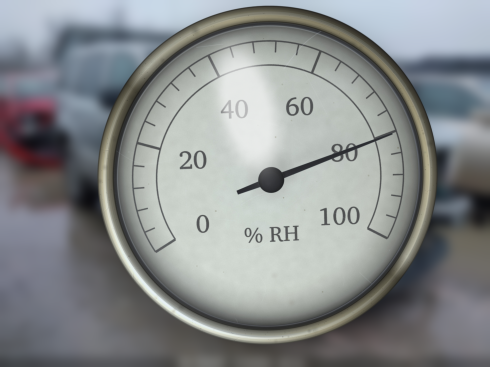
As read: **80** %
